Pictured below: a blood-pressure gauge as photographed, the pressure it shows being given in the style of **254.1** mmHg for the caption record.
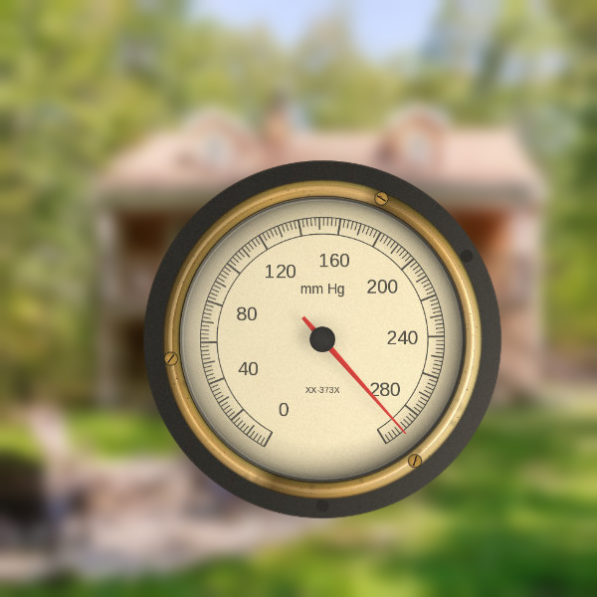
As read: **290** mmHg
